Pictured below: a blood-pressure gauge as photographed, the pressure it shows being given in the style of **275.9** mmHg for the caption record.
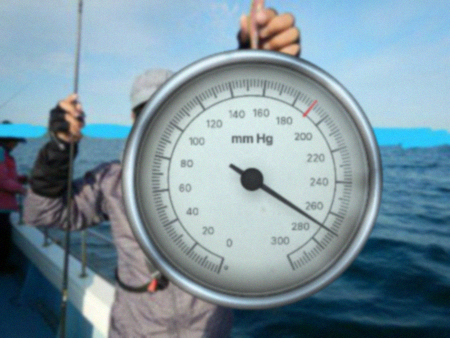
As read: **270** mmHg
